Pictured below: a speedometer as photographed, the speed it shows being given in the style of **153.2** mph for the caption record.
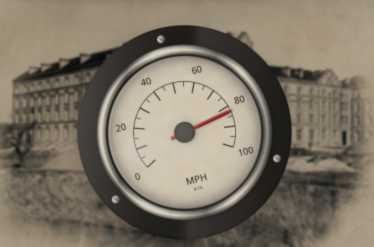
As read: **82.5** mph
